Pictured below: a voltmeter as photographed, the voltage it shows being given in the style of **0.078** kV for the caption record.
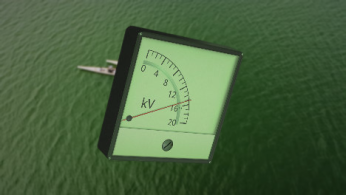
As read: **15** kV
